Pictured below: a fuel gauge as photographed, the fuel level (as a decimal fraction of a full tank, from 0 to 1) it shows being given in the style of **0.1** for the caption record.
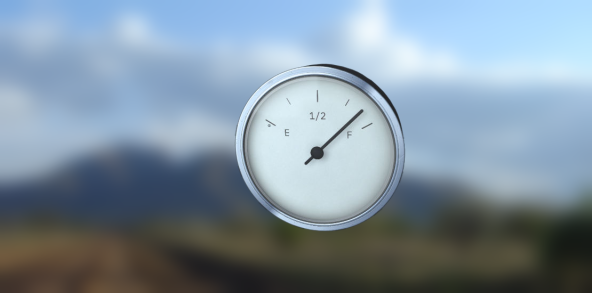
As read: **0.875**
